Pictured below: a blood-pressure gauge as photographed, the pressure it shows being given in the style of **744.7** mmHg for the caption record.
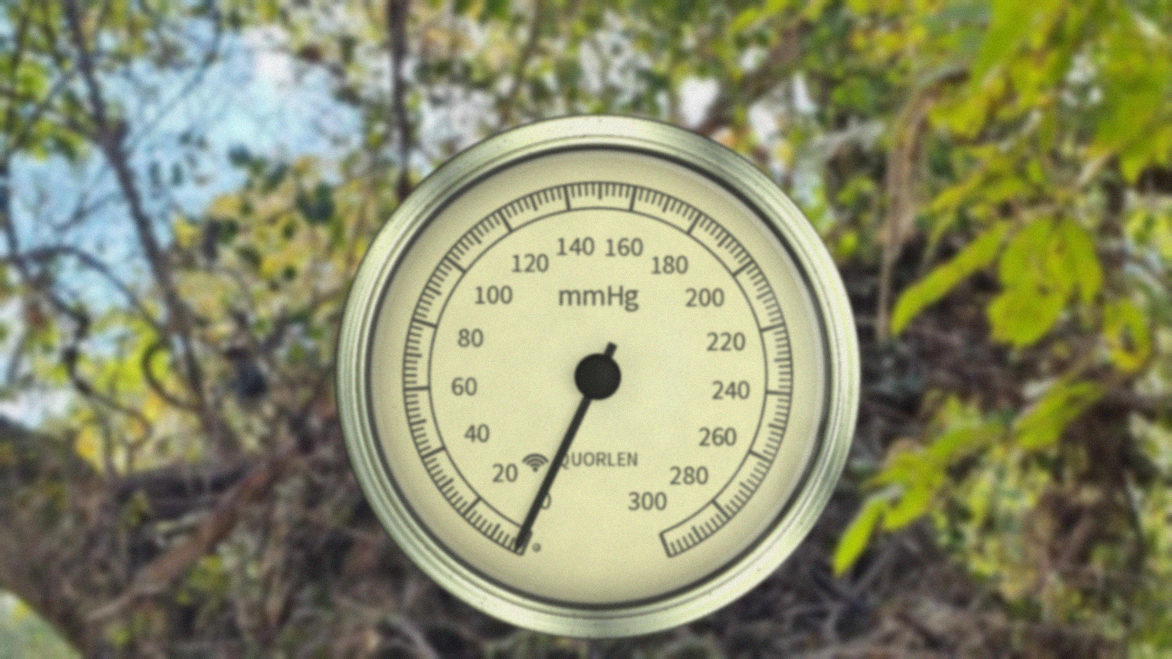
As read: **2** mmHg
